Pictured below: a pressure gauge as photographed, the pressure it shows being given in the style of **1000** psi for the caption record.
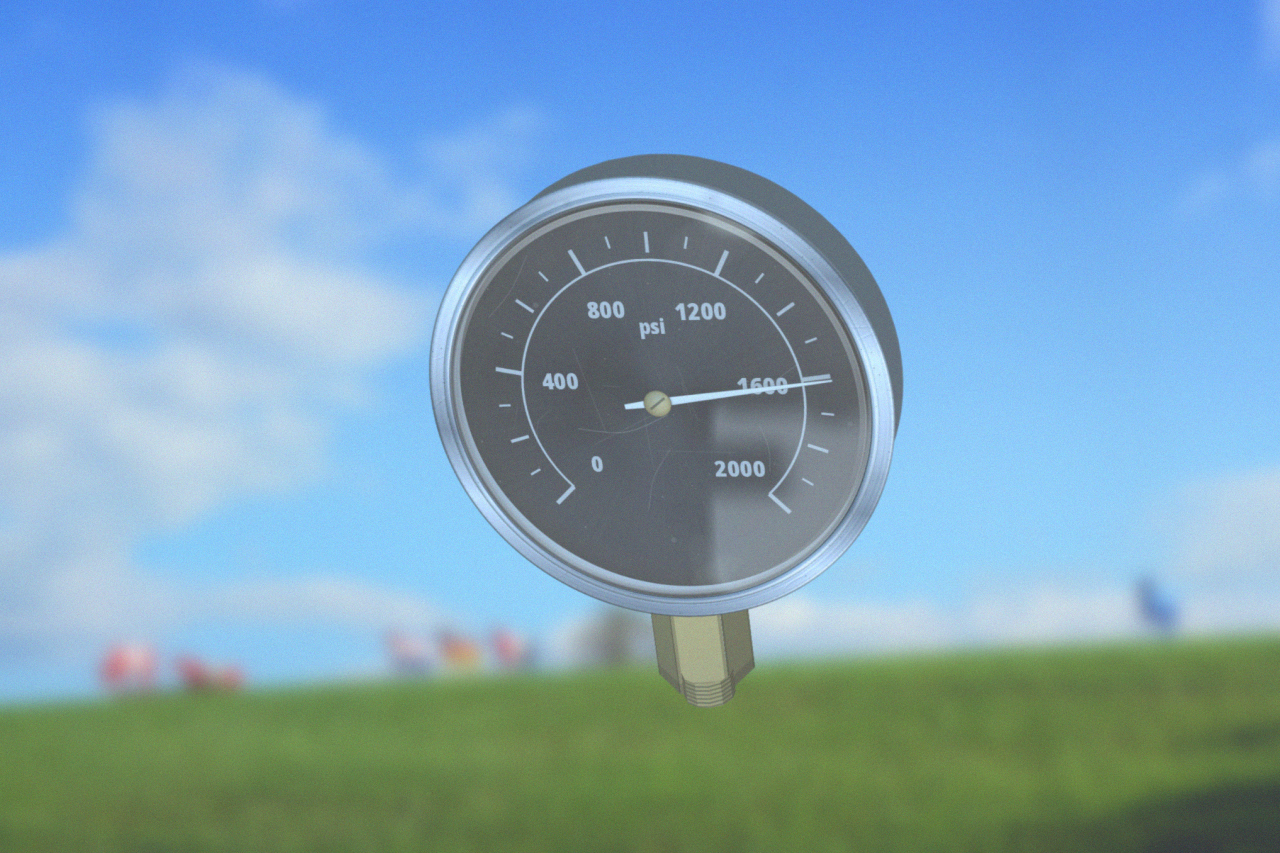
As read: **1600** psi
